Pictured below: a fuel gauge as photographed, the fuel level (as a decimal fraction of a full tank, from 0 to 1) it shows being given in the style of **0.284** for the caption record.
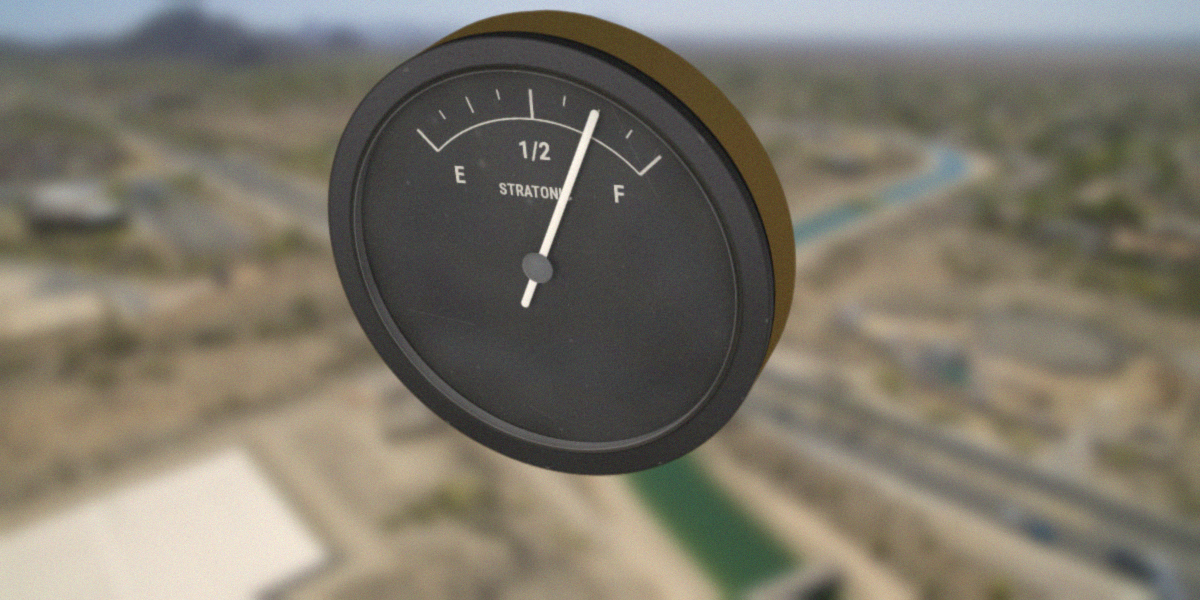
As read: **0.75**
